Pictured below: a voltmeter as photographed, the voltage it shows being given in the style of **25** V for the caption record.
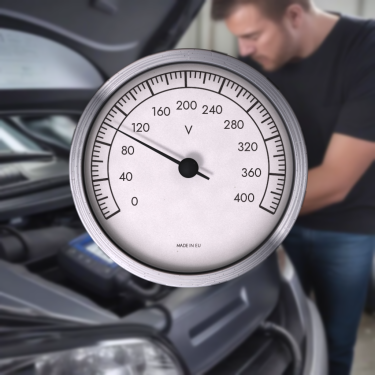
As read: **100** V
